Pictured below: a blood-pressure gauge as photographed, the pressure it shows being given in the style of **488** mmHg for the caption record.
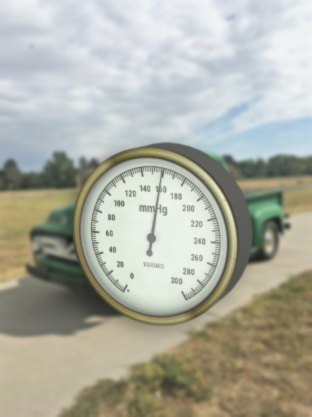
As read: **160** mmHg
